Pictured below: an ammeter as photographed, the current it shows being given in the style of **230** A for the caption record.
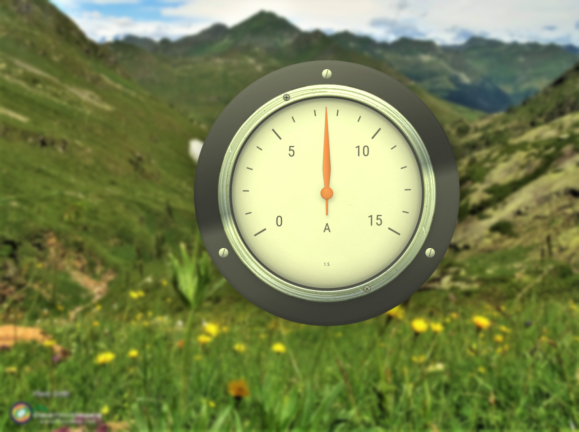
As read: **7.5** A
